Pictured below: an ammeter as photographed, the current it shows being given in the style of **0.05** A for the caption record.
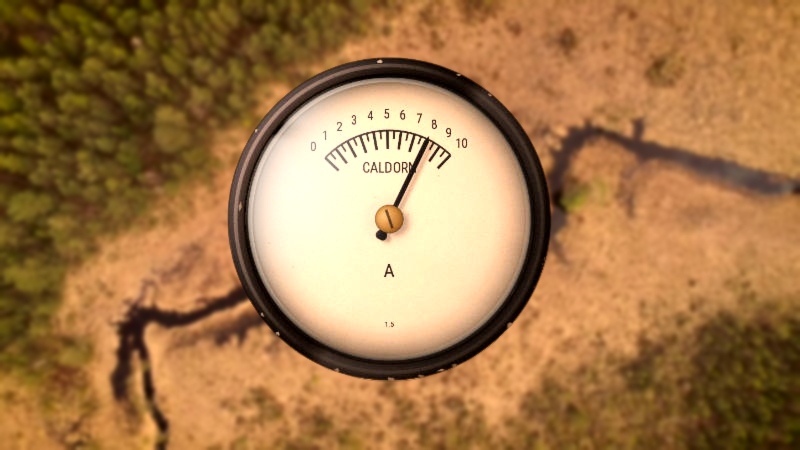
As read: **8** A
